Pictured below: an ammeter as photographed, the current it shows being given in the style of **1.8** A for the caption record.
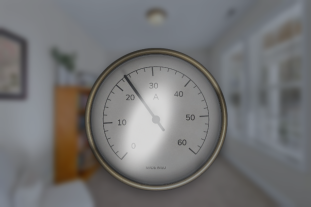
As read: **23** A
